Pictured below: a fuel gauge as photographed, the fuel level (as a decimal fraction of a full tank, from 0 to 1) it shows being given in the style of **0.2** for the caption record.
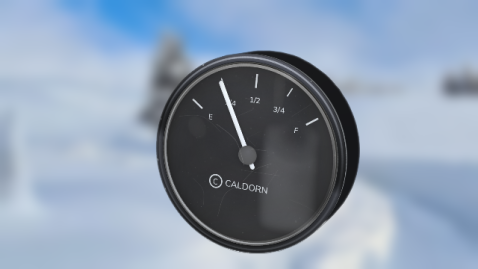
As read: **0.25**
